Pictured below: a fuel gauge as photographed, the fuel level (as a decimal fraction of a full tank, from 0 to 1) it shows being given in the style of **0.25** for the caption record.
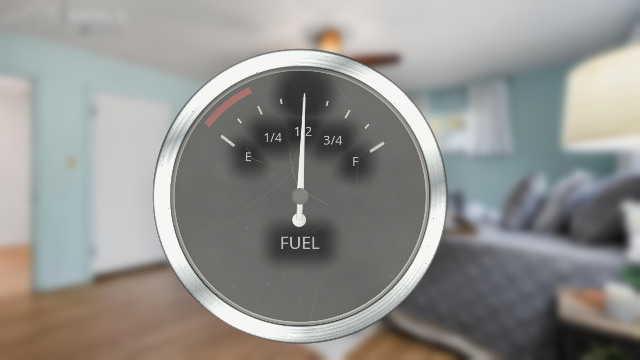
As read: **0.5**
